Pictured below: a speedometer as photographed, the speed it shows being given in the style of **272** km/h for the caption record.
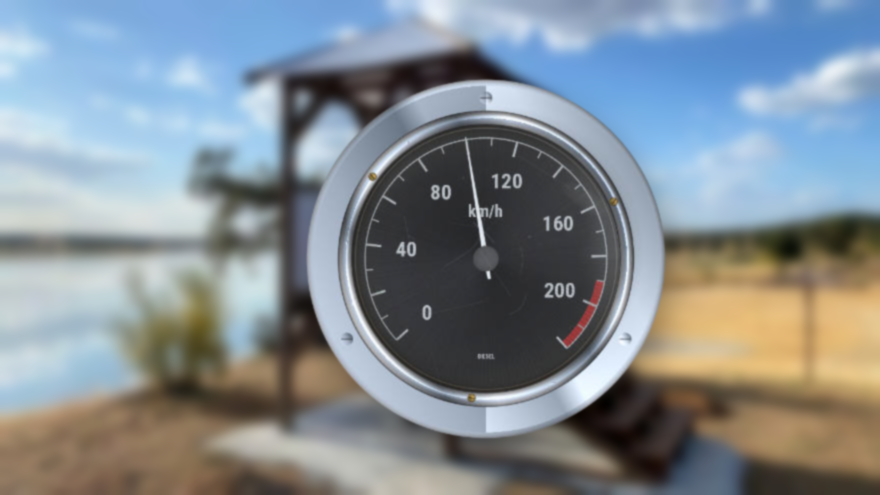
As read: **100** km/h
